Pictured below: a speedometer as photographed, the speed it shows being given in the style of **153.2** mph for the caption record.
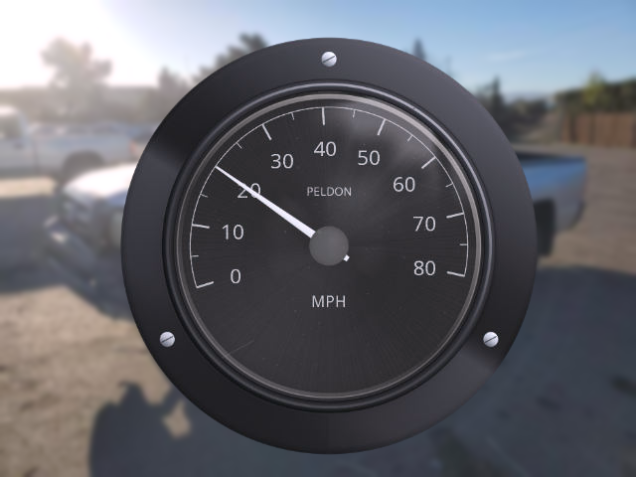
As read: **20** mph
